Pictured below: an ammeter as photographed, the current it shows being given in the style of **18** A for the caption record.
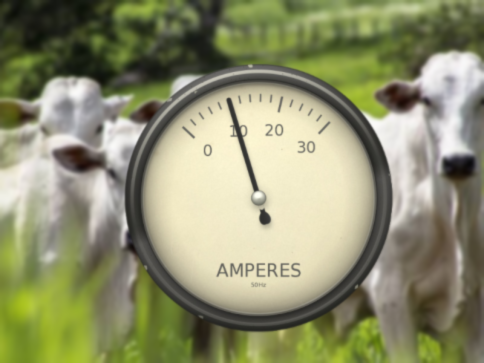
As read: **10** A
